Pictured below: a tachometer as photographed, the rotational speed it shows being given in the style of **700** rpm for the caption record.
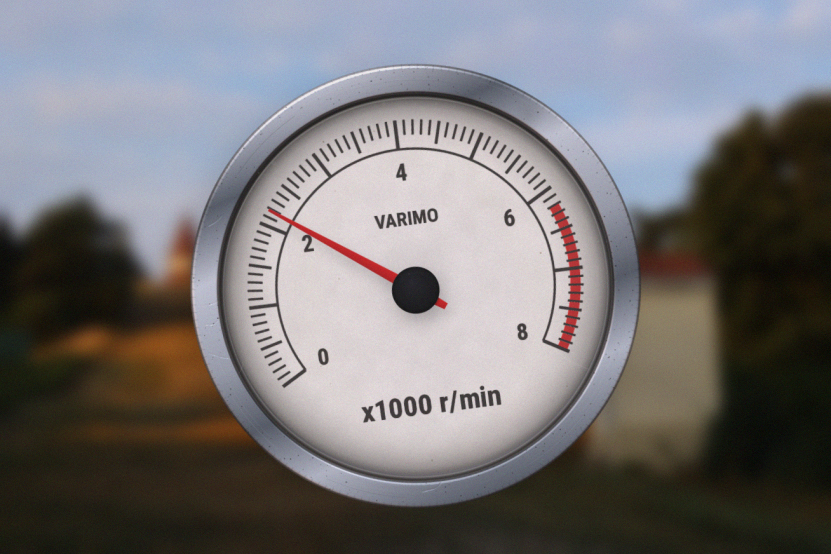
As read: **2200** rpm
